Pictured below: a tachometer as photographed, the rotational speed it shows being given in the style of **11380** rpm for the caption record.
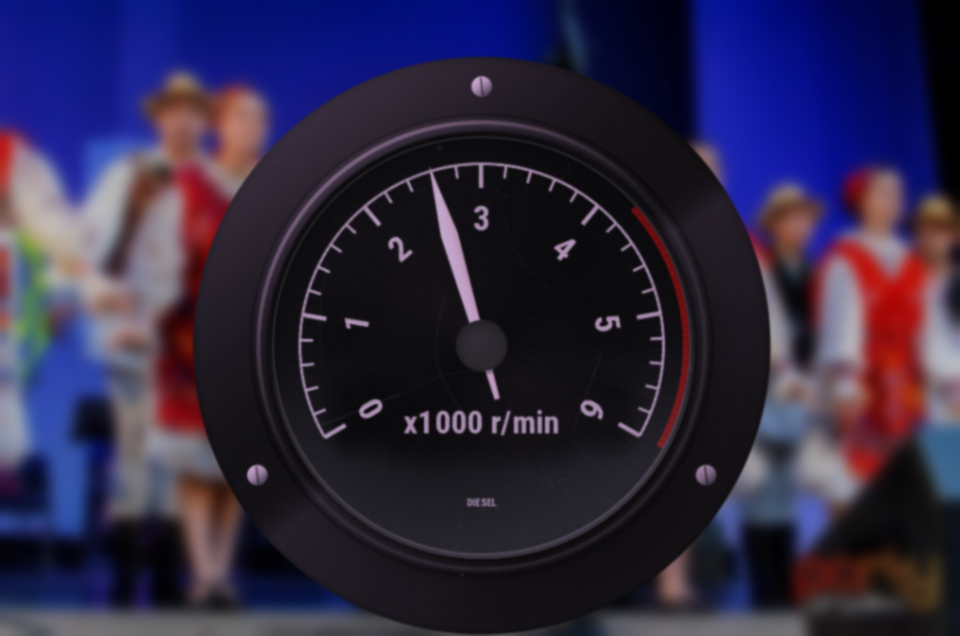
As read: **2600** rpm
